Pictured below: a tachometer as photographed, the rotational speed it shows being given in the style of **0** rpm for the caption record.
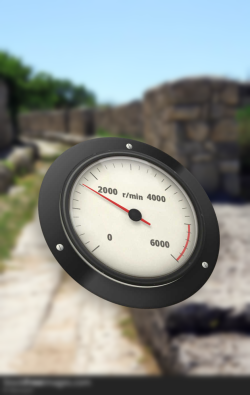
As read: **1600** rpm
